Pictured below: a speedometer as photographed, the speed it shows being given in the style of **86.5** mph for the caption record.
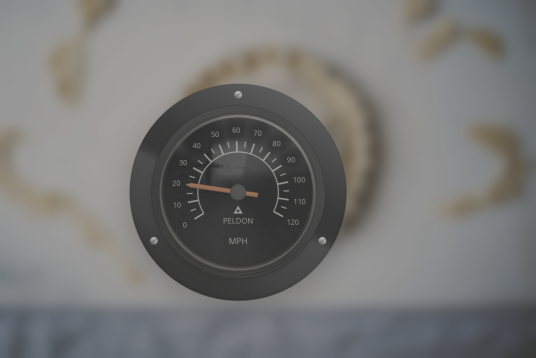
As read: **20** mph
